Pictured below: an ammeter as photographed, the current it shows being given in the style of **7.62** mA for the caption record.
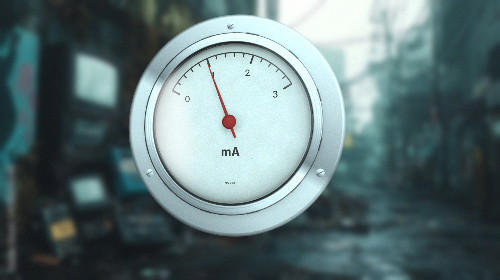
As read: **1** mA
